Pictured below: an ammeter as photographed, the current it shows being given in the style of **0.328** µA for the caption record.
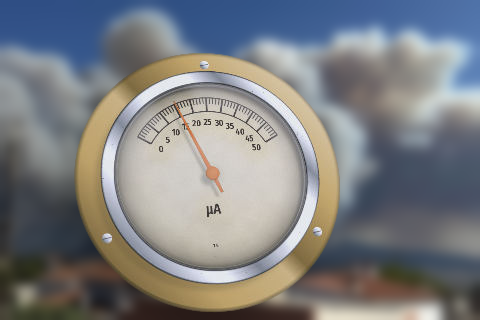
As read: **15** µA
